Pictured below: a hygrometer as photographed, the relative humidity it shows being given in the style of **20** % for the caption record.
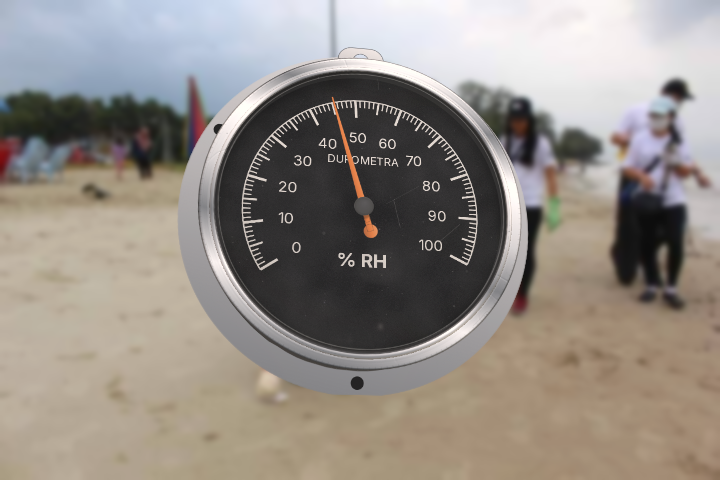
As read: **45** %
